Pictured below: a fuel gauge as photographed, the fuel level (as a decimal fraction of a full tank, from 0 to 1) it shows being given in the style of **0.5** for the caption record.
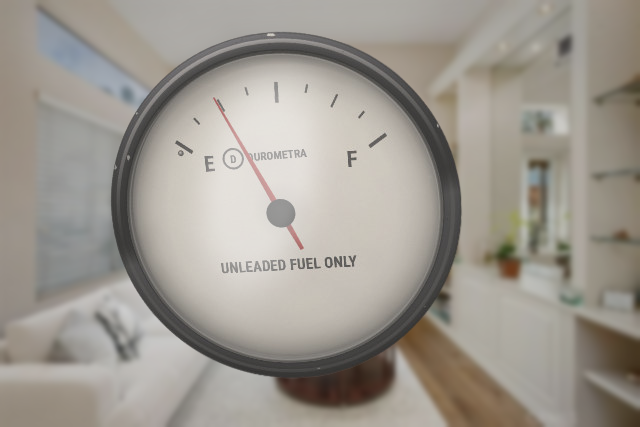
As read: **0.25**
